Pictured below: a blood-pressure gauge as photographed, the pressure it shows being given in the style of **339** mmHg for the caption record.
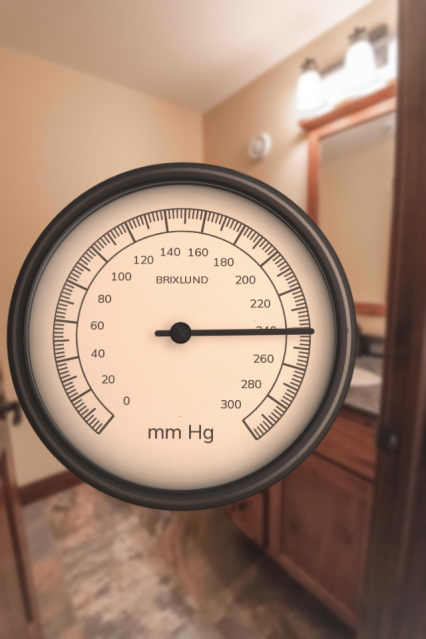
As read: **242** mmHg
